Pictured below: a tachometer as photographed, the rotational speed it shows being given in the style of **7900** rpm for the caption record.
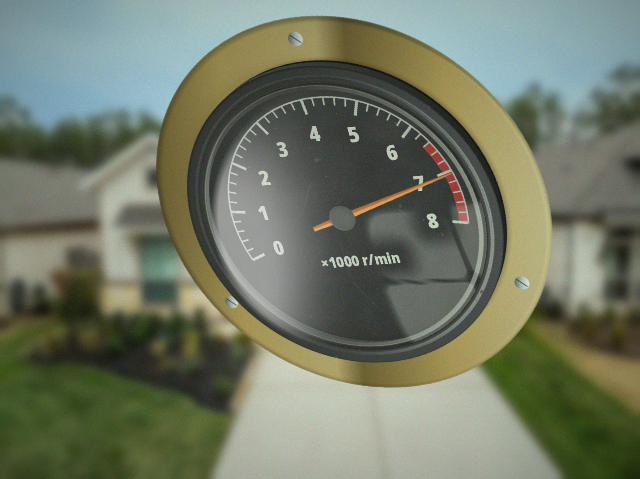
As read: **7000** rpm
